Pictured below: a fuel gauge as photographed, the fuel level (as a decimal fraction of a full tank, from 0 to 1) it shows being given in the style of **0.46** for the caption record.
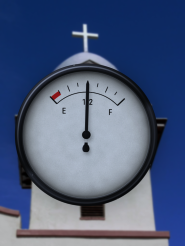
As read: **0.5**
